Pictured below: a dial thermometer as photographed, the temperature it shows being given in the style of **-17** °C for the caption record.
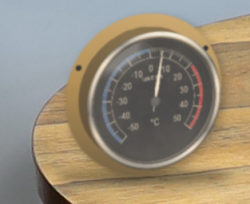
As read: **5** °C
